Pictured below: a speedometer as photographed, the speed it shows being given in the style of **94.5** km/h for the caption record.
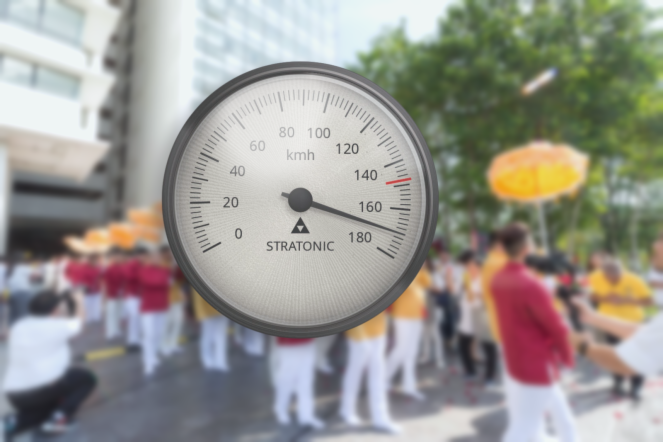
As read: **170** km/h
